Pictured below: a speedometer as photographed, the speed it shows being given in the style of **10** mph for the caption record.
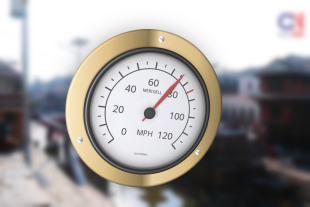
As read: **75** mph
